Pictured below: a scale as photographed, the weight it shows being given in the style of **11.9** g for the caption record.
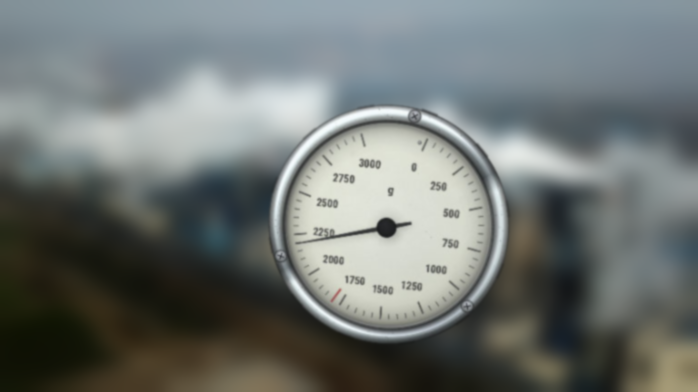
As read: **2200** g
